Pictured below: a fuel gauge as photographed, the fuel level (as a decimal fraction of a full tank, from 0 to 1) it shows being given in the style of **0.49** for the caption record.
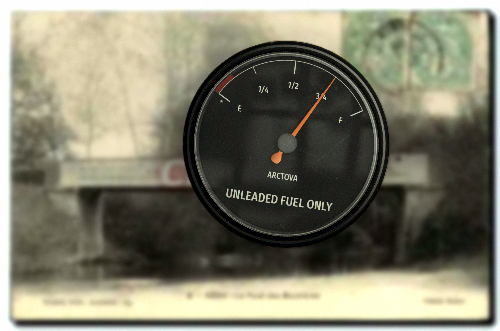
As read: **0.75**
